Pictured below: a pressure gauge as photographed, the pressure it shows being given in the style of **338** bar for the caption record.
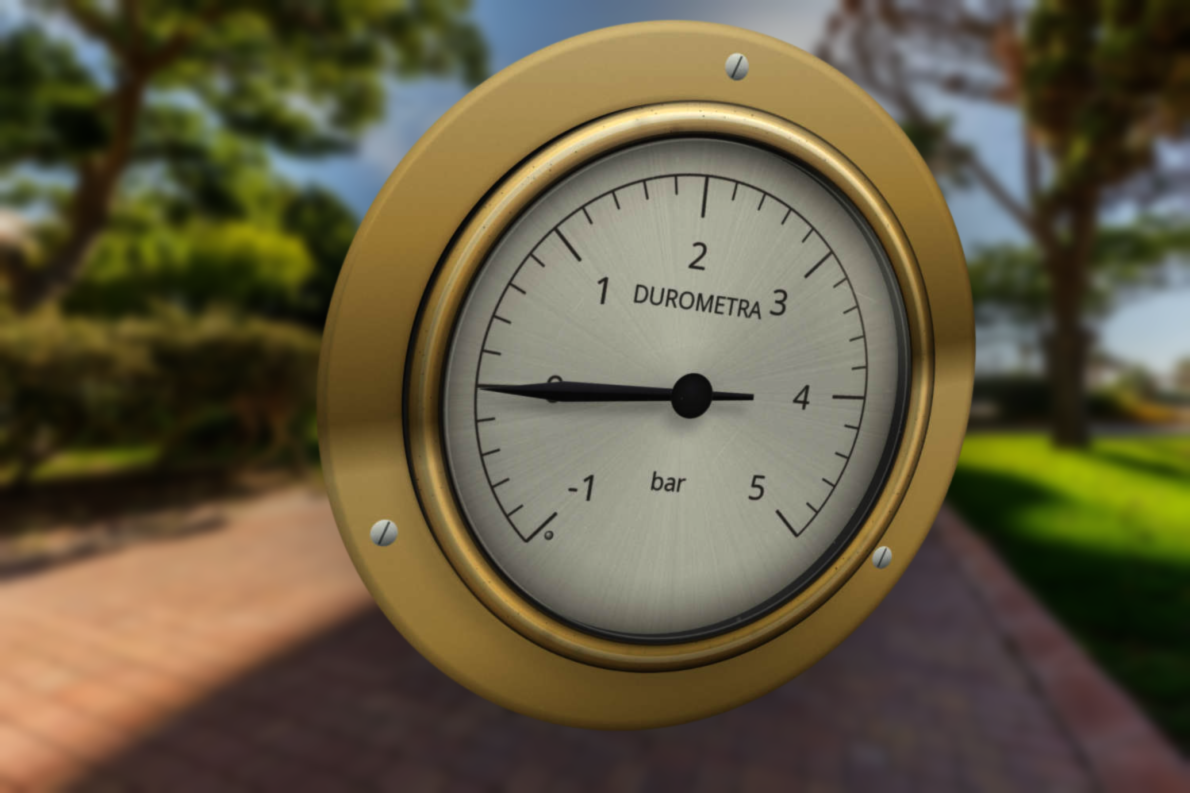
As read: **0** bar
